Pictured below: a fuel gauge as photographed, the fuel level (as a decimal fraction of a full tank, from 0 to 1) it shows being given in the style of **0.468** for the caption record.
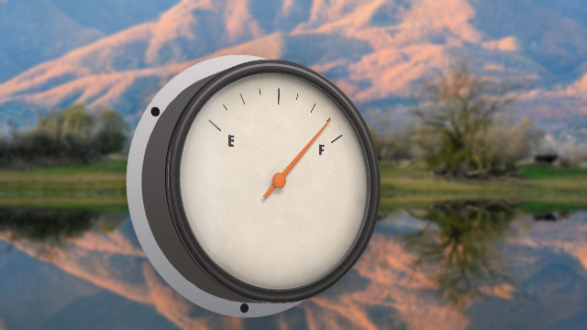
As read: **0.875**
